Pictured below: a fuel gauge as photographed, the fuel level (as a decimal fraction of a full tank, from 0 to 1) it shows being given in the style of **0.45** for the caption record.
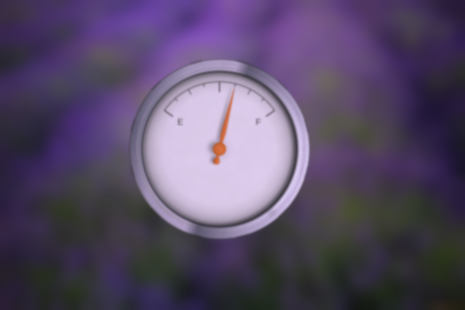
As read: **0.625**
